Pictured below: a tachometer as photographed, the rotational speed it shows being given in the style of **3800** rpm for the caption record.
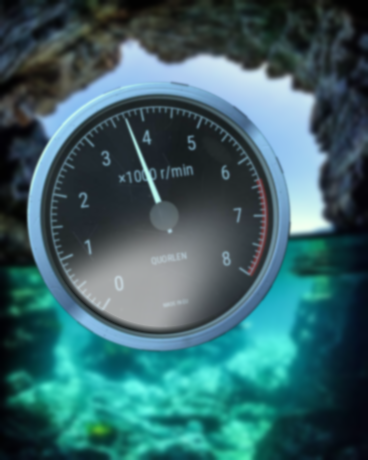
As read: **3700** rpm
